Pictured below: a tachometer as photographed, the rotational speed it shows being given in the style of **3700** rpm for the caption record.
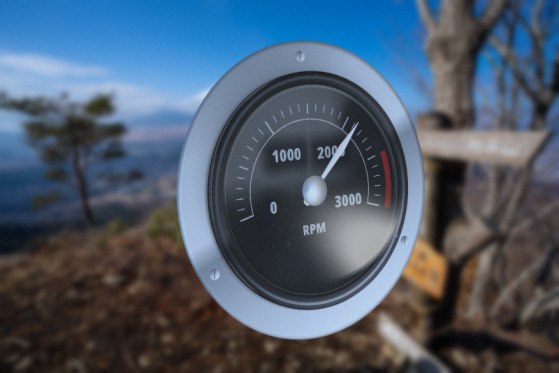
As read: **2100** rpm
